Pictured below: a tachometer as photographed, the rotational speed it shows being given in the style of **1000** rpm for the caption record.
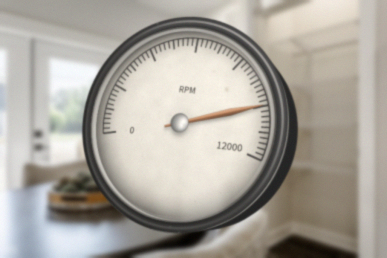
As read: **10000** rpm
